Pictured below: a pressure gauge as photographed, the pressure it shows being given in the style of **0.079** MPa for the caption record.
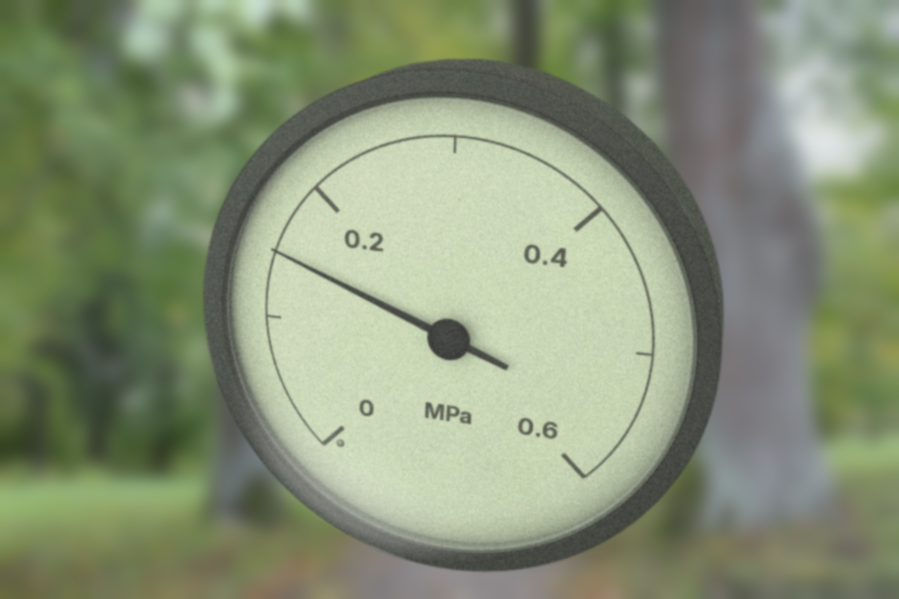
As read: **0.15** MPa
